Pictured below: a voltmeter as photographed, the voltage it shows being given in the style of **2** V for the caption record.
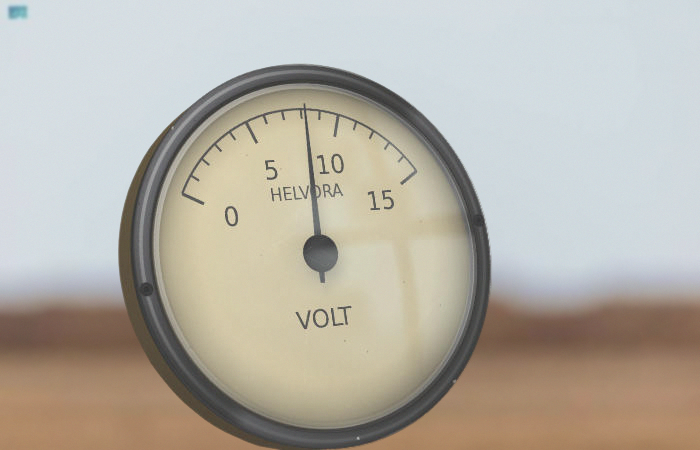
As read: **8** V
